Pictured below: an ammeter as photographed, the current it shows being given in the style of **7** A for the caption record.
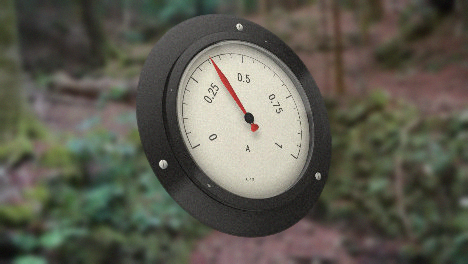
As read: **0.35** A
